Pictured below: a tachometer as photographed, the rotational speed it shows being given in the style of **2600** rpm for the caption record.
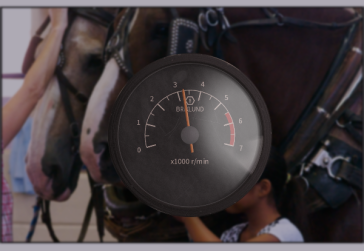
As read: **3250** rpm
